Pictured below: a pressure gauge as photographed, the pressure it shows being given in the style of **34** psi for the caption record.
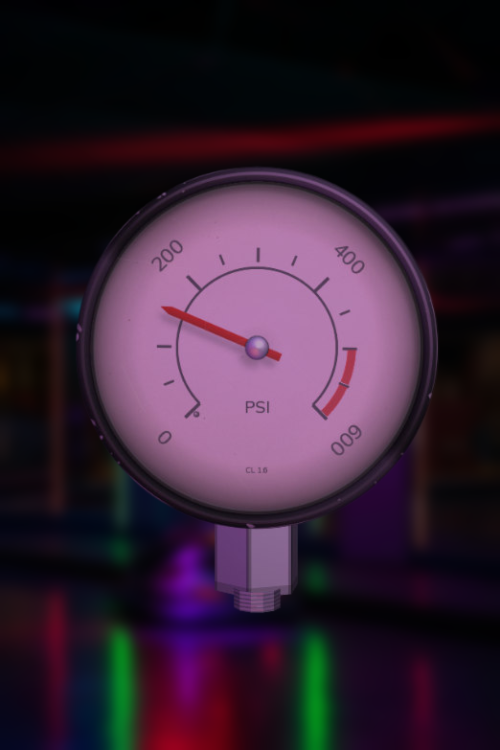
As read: **150** psi
